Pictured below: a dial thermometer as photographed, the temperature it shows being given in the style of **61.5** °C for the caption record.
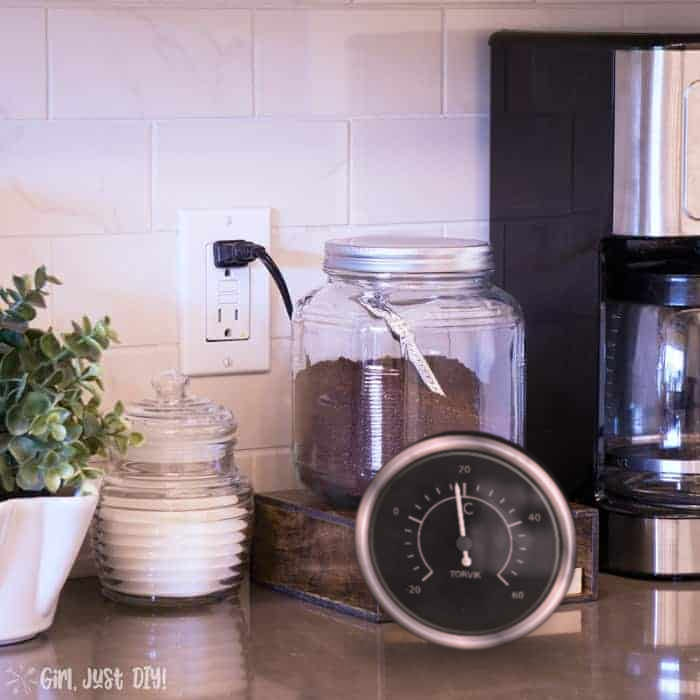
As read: **18** °C
